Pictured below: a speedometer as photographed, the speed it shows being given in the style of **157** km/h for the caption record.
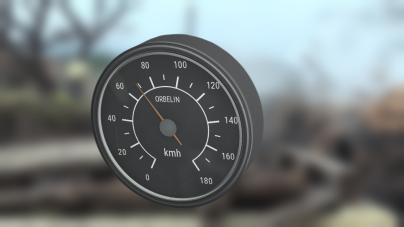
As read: **70** km/h
